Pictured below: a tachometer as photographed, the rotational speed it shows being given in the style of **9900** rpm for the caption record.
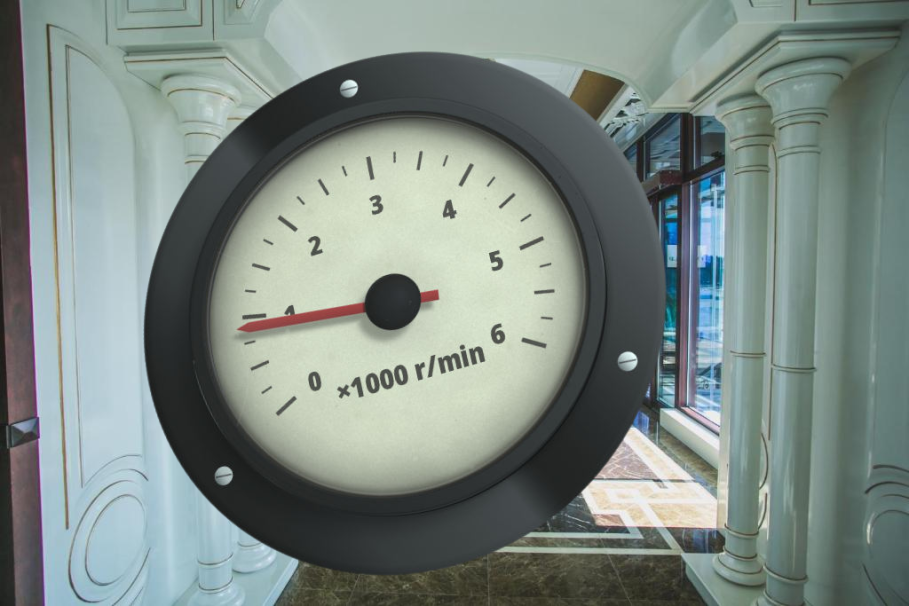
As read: **875** rpm
